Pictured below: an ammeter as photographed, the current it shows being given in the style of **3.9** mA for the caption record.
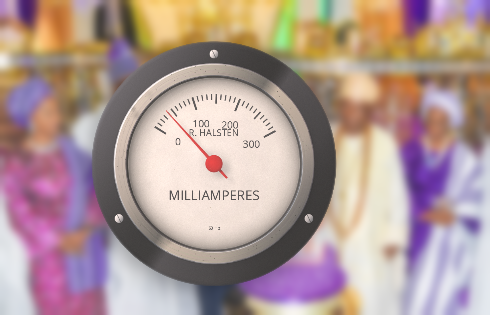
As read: **40** mA
